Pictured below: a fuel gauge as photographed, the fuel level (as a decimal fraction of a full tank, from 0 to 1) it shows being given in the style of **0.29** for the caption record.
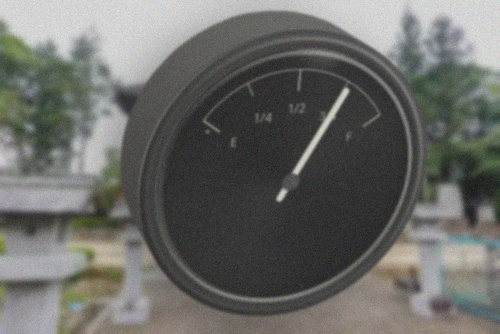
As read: **0.75**
